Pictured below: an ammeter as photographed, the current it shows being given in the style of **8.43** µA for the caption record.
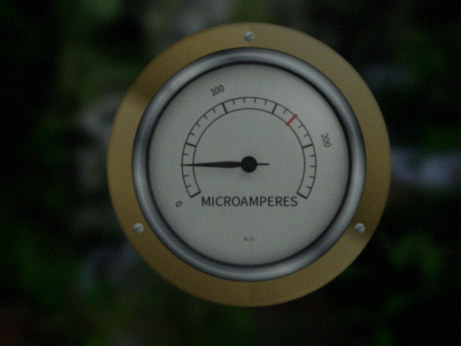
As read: **30** µA
